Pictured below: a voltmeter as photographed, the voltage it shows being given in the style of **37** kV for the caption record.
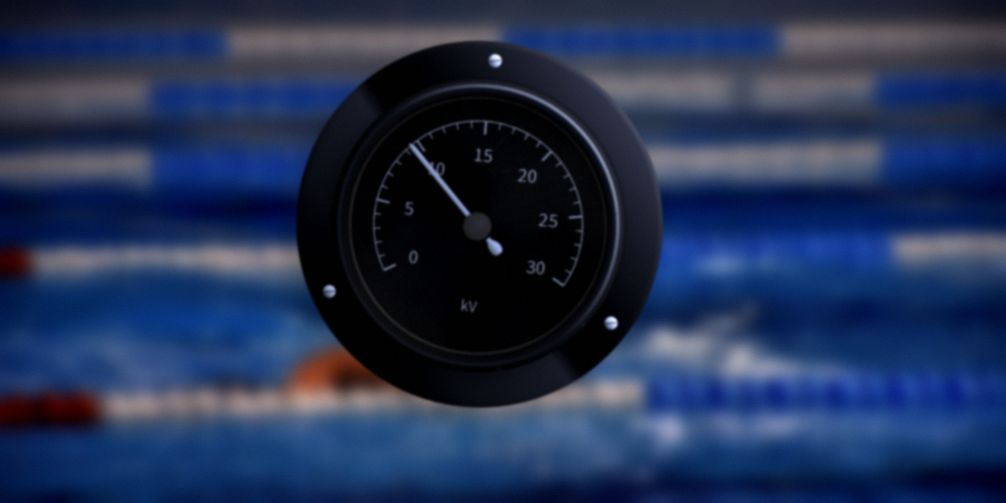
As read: **9.5** kV
